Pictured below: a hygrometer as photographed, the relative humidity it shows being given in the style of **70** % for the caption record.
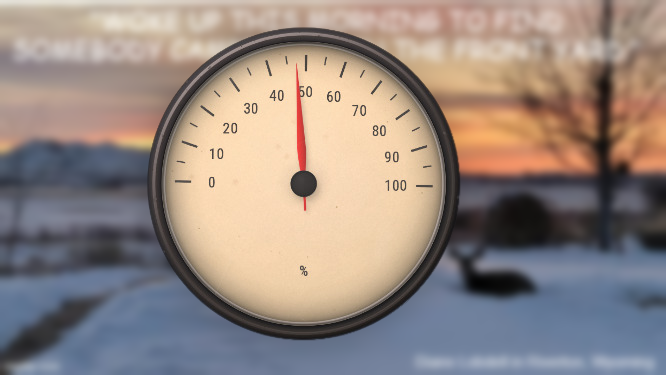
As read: **47.5** %
